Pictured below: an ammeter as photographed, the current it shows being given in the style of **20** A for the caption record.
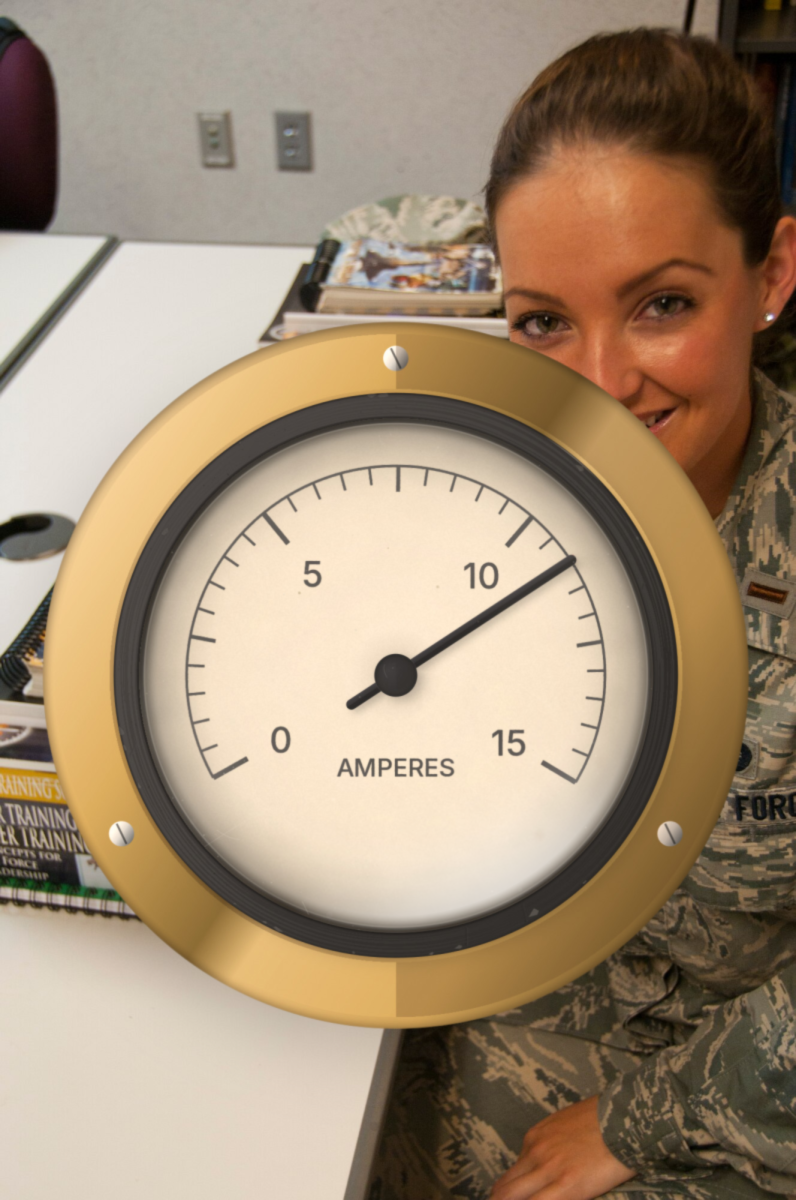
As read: **11** A
